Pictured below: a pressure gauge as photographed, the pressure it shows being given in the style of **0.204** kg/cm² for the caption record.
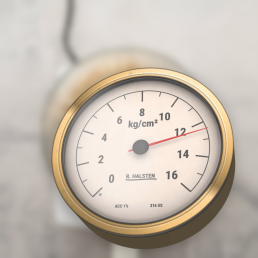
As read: **12.5** kg/cm²
